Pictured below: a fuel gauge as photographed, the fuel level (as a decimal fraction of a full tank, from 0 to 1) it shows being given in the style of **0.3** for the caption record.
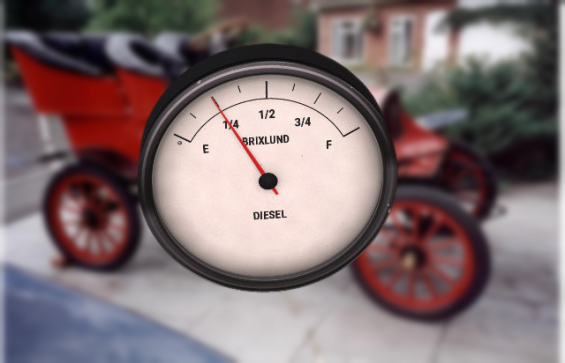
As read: **0.25**
